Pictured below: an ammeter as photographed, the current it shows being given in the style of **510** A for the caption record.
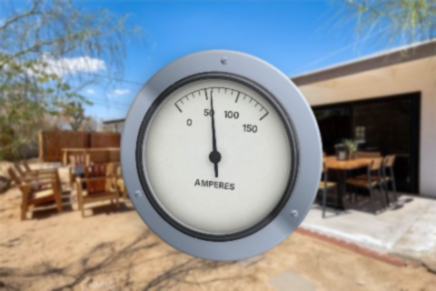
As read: **60** A
